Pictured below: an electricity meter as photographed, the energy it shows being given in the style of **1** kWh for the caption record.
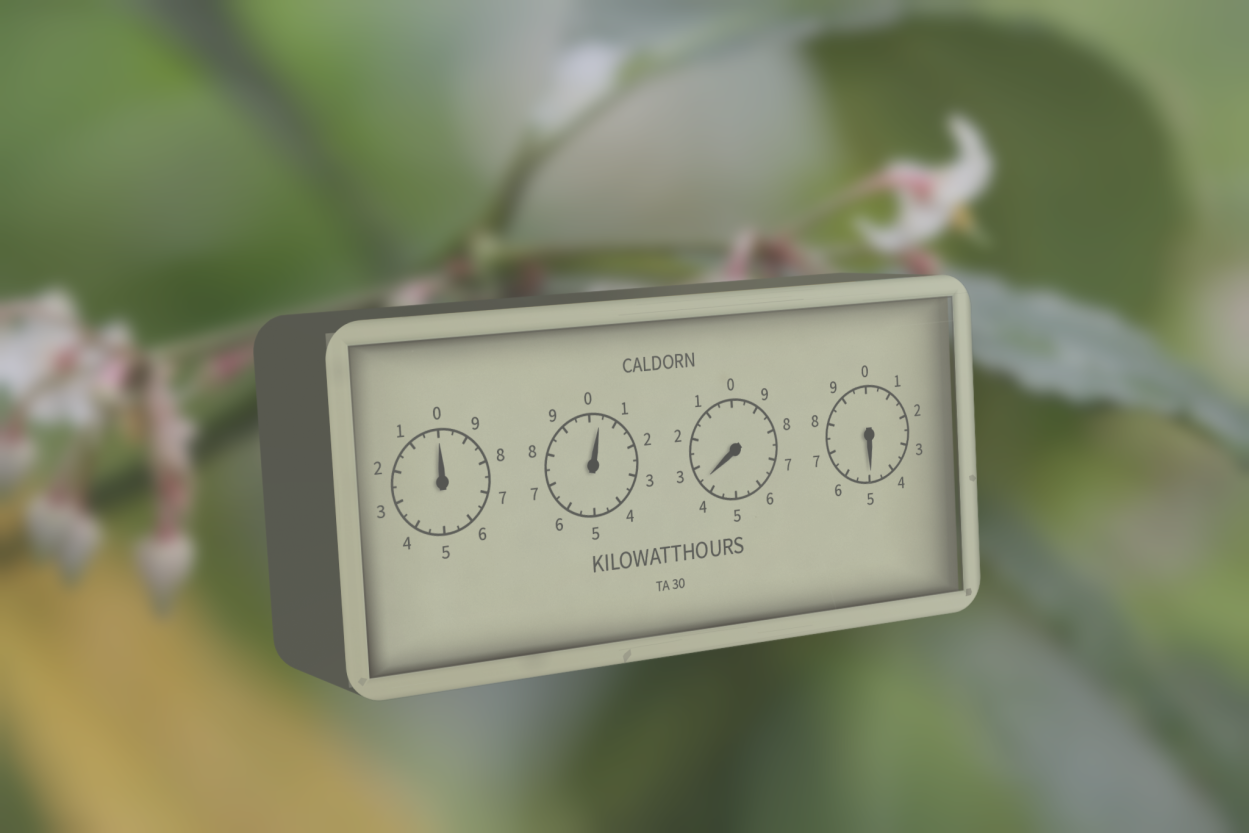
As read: **35** kWh
